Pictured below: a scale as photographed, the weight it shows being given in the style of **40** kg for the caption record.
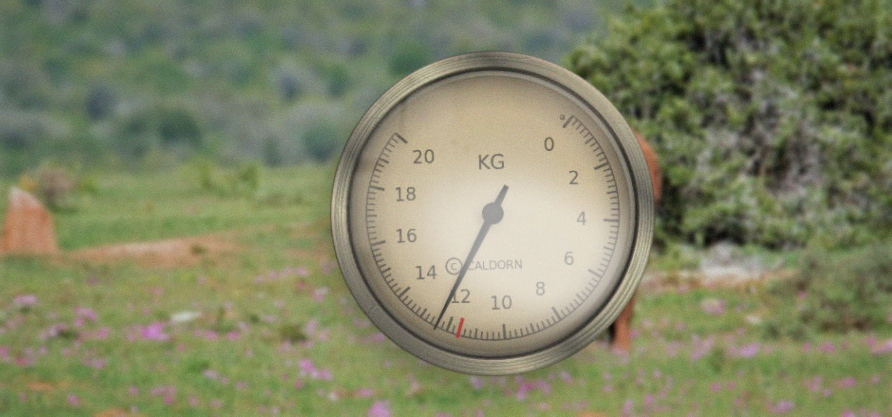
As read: **12.4** kg
